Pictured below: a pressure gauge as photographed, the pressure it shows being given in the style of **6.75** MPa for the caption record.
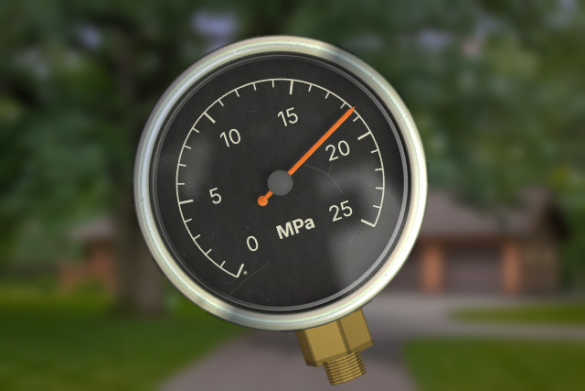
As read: **18.5** MPa
